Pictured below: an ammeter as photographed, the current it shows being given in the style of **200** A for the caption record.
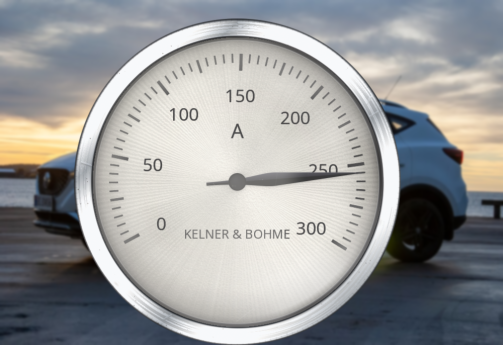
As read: **255** A
